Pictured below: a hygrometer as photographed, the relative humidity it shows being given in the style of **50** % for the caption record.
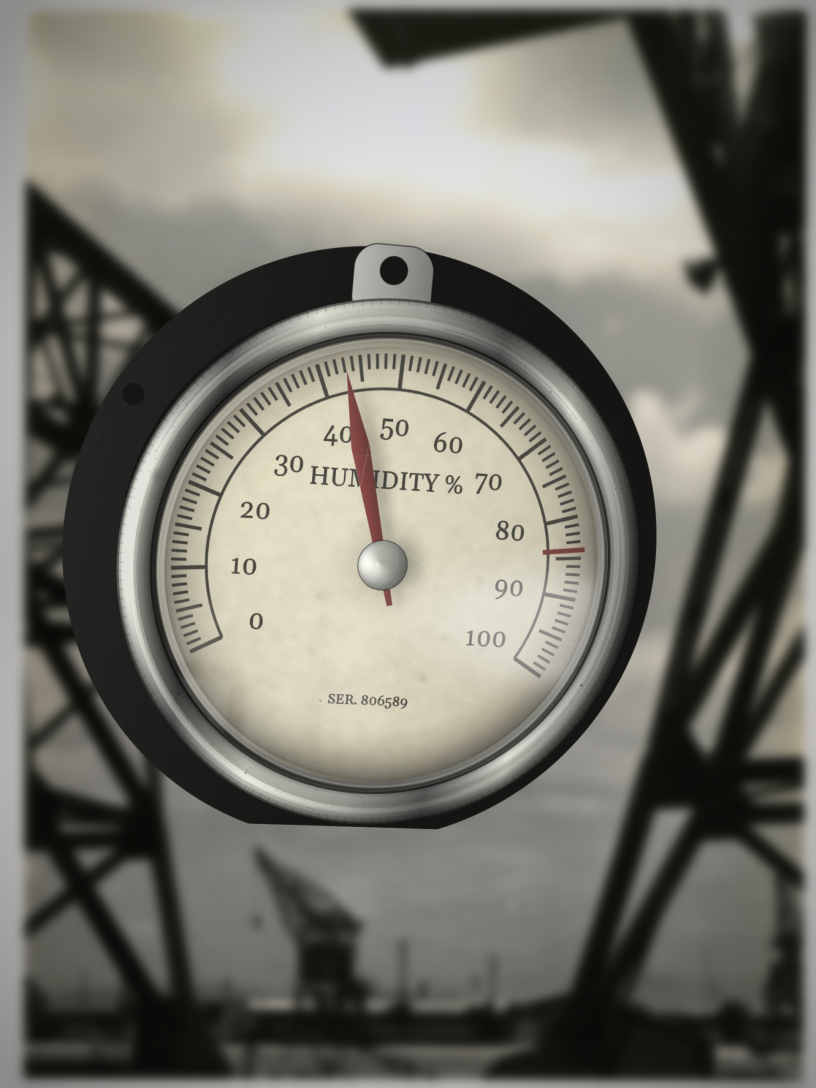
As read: **43** %
